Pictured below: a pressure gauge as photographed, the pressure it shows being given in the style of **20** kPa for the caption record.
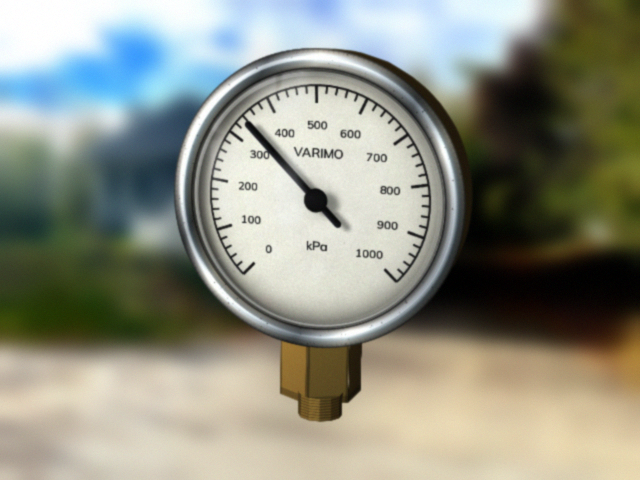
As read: **340** kPa
